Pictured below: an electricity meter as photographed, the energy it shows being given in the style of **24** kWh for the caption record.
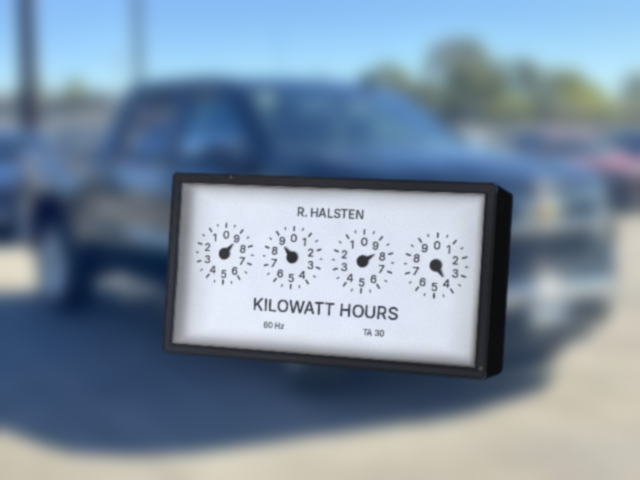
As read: **8884** kWh
